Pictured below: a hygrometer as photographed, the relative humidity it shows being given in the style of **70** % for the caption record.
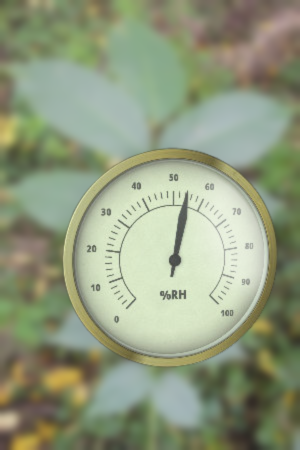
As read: **54** %
